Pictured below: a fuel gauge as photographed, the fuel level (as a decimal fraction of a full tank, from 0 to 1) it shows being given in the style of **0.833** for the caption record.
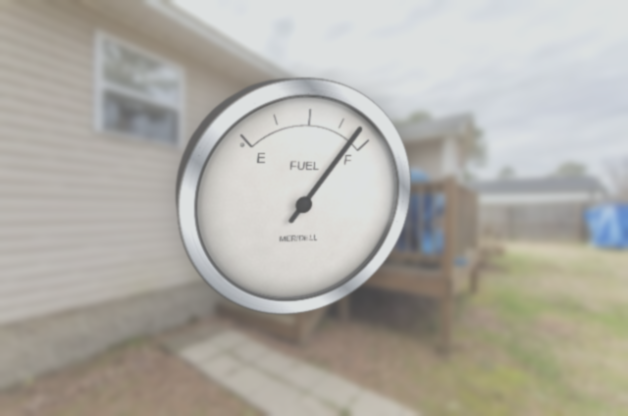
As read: **0.875**
